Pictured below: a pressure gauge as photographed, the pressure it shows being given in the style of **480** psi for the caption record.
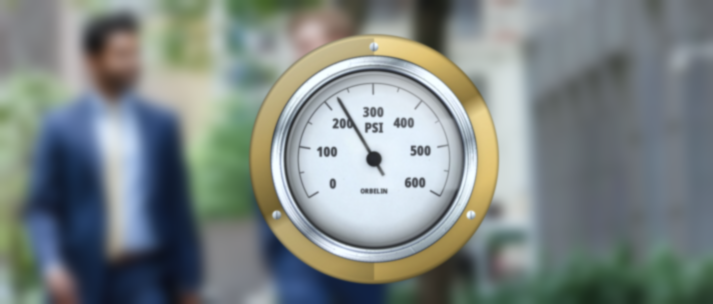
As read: **225** psi
